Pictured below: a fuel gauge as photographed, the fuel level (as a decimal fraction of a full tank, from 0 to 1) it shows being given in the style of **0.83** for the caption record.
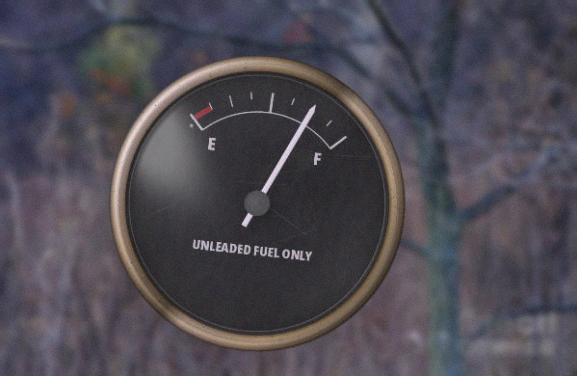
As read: **0.75**
